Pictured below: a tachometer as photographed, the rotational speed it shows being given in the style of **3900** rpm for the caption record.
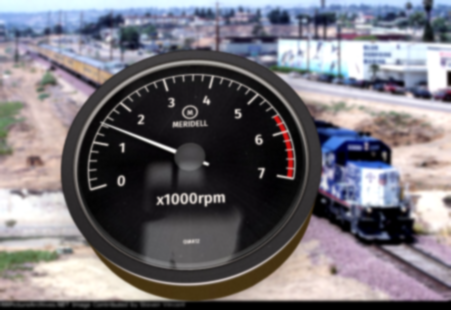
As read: **1400** rpm
